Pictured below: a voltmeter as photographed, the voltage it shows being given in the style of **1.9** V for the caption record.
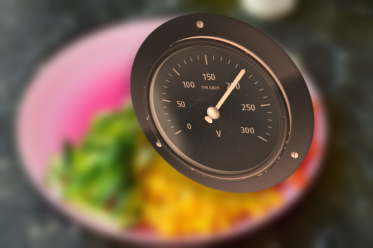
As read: **200** V
